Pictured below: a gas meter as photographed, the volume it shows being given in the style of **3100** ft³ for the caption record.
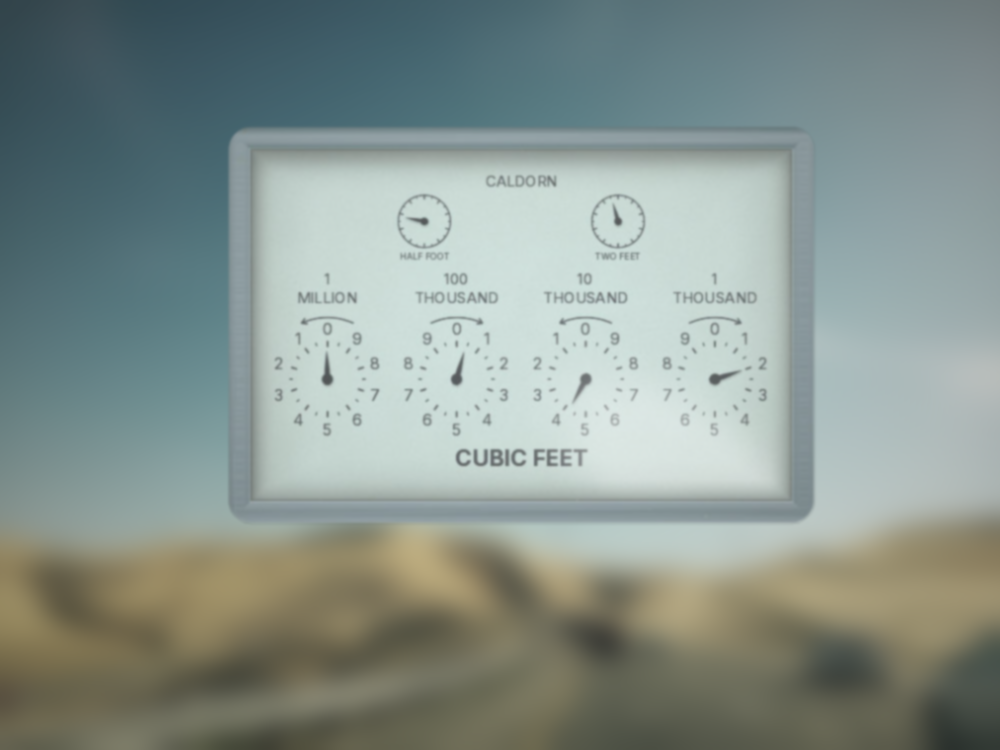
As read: **4200** ft³
